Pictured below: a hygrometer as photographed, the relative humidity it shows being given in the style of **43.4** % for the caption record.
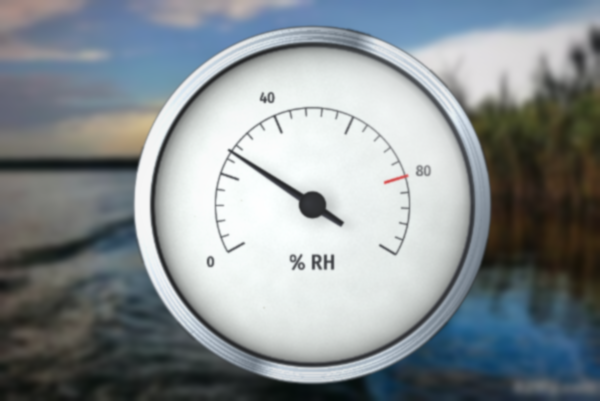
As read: **26** %
